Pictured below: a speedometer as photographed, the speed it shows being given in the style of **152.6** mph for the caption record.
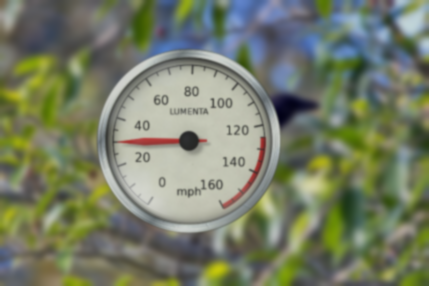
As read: **30** mph
